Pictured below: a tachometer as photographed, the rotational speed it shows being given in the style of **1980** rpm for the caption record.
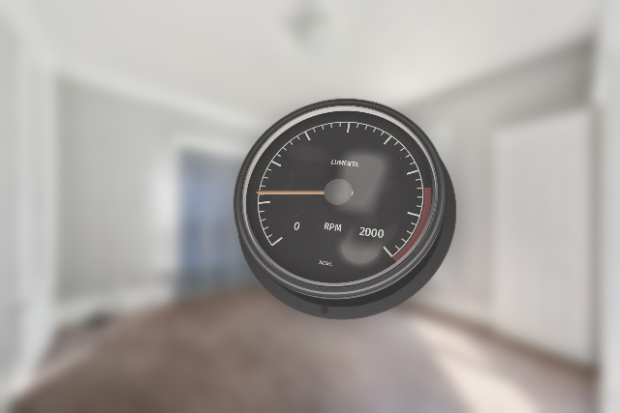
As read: **300** rpm
